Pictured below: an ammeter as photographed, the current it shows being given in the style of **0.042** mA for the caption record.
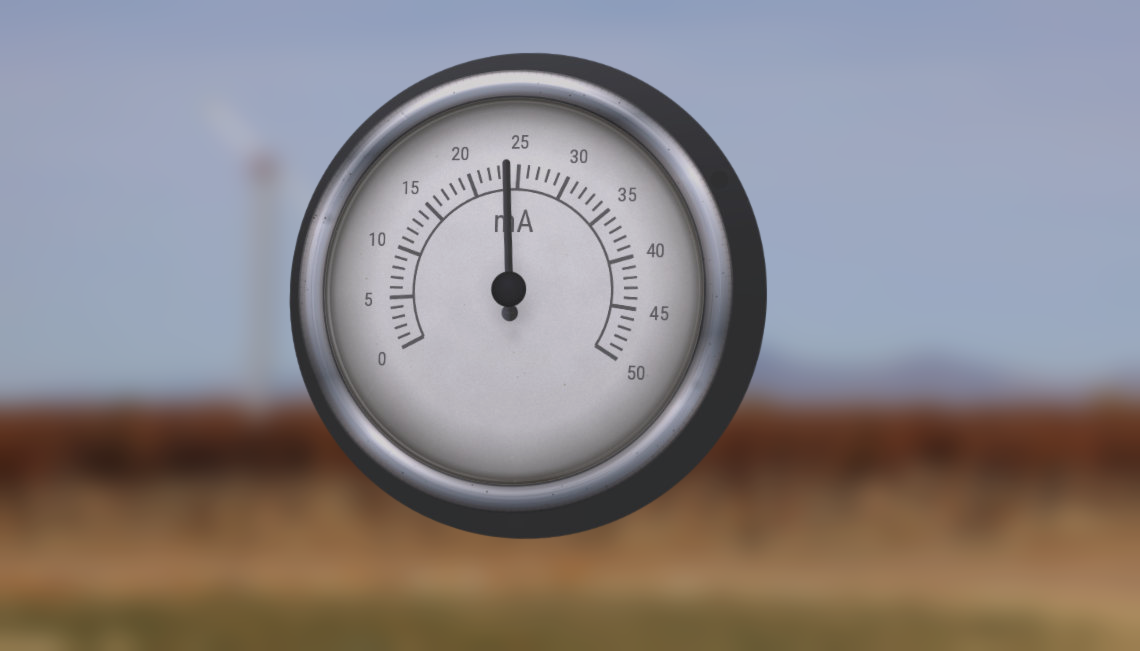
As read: **24** mA
